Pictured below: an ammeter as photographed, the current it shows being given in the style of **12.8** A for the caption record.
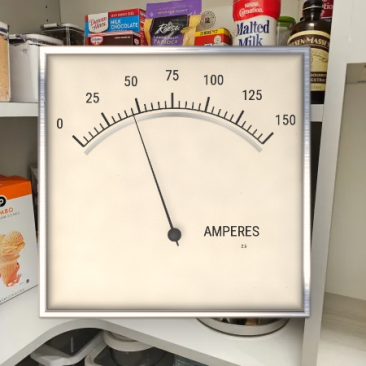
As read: **45** A
